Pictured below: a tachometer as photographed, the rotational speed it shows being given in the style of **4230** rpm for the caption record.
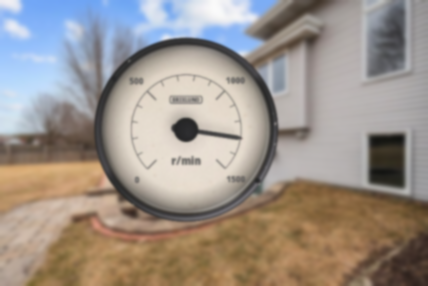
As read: **1300** rpm
